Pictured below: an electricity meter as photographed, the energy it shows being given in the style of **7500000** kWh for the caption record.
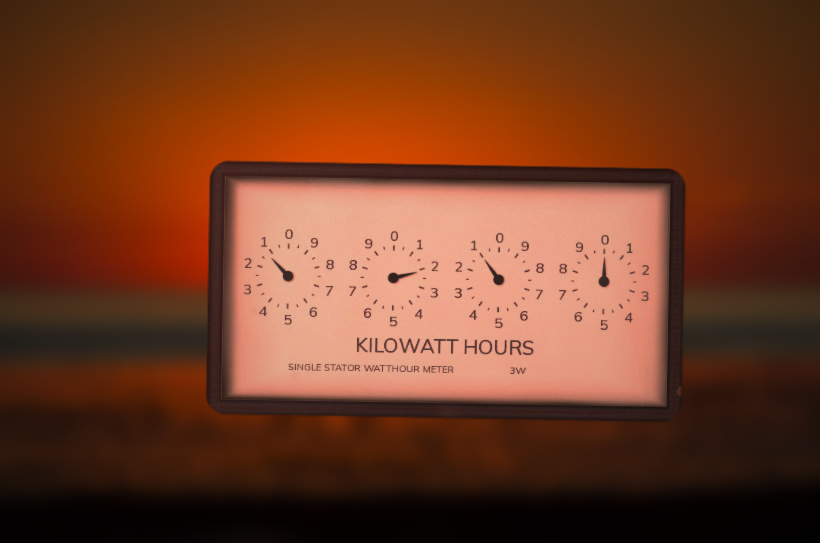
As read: **1210** kWh
